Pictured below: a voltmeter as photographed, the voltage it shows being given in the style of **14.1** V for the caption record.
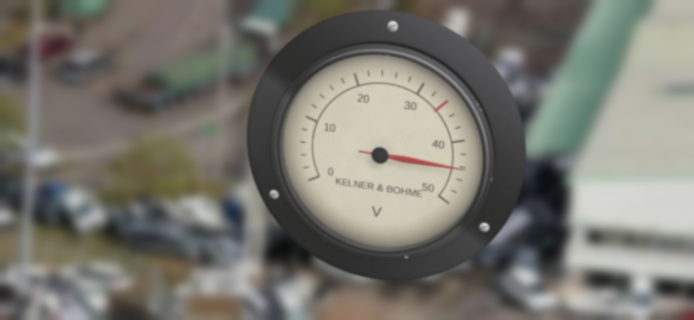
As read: **44** V
